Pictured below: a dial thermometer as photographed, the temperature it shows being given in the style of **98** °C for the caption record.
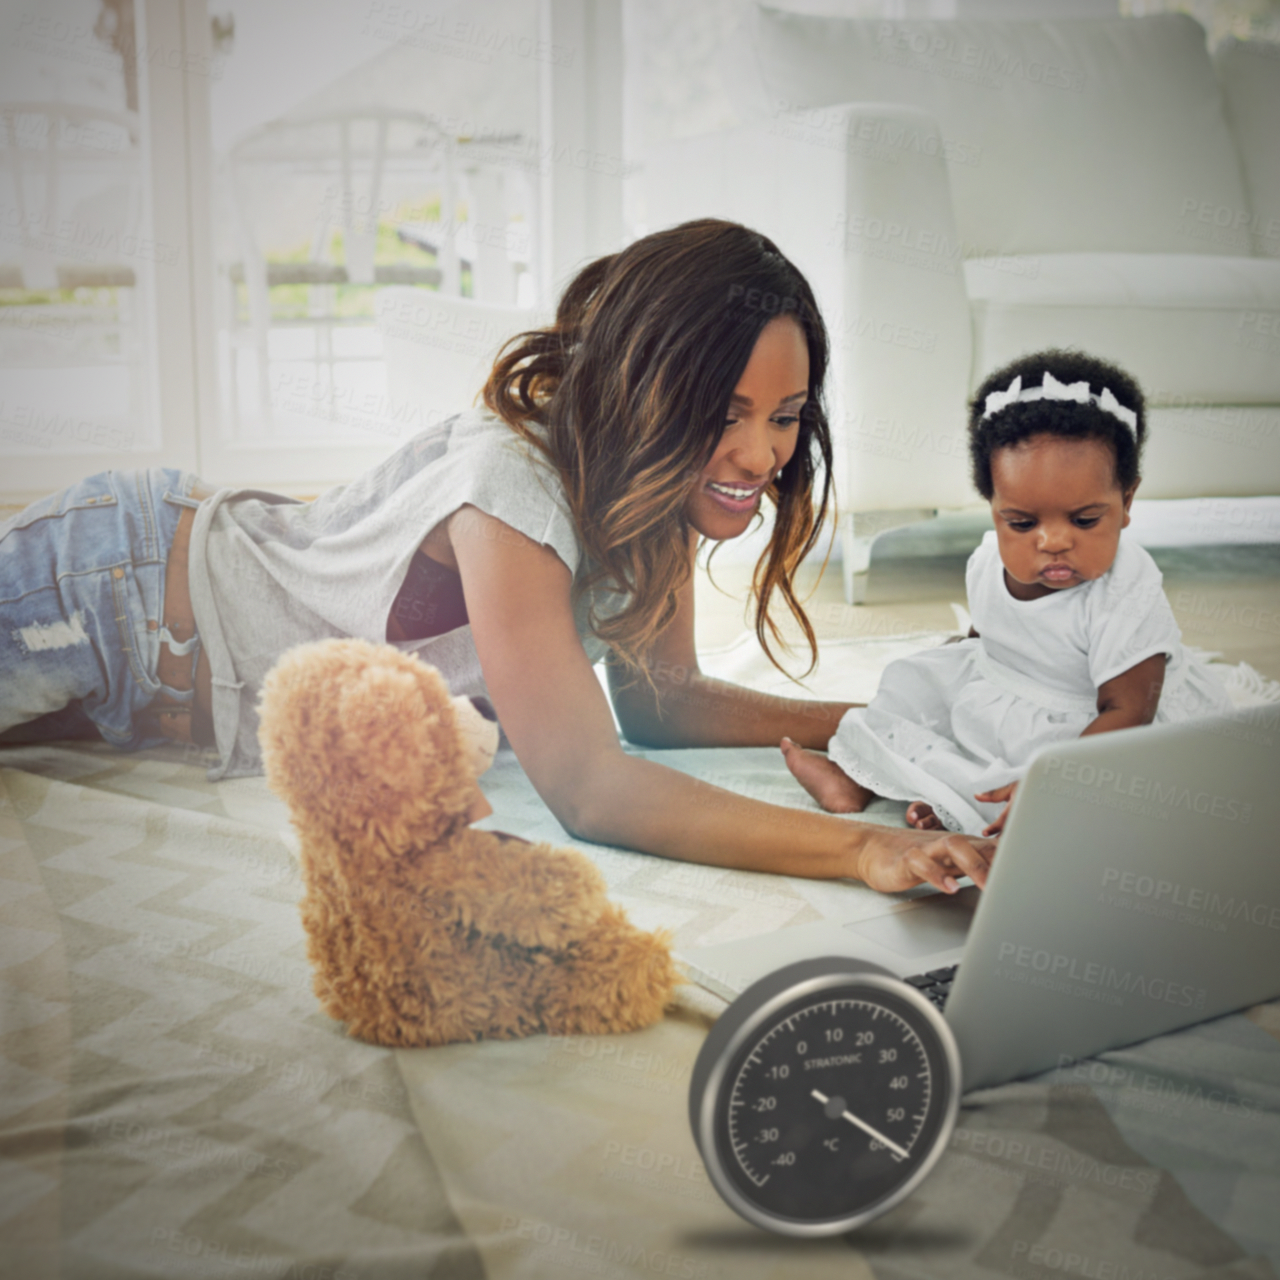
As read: **58** °C
